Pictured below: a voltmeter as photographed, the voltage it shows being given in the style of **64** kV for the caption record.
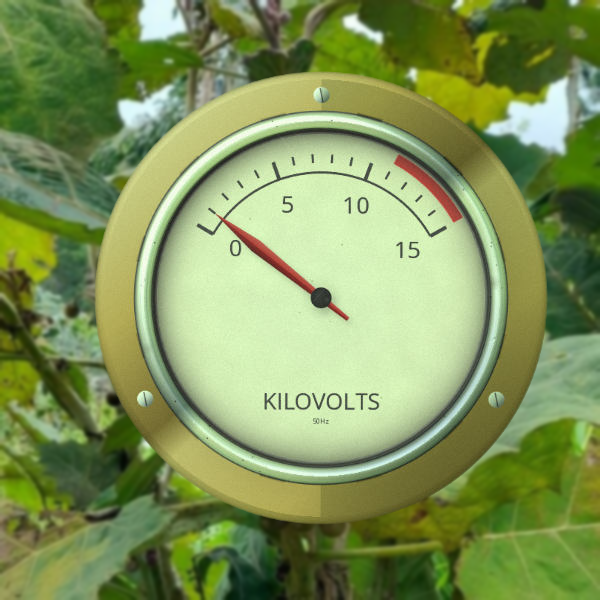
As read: **1** kV
